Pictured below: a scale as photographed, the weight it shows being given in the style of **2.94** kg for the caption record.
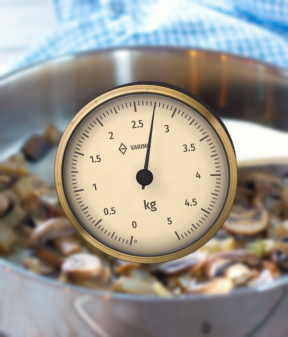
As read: **2.75** kg
